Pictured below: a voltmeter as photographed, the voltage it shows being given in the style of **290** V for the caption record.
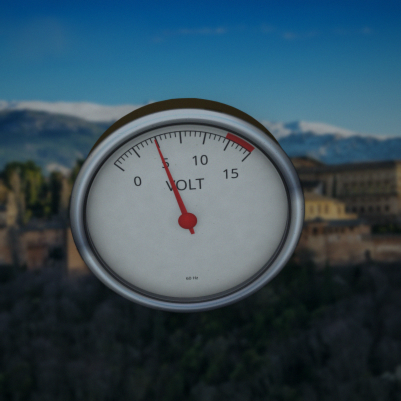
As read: **5** V
